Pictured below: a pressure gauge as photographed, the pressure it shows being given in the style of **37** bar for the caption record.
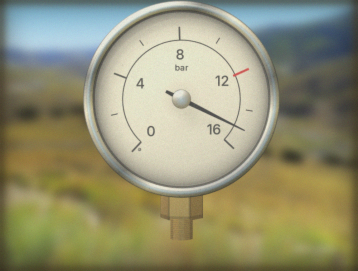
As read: **15** bar
